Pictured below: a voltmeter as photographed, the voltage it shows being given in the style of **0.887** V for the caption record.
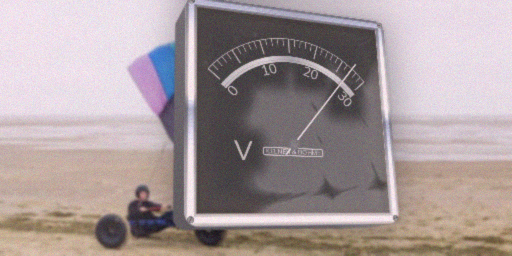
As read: **27** V
